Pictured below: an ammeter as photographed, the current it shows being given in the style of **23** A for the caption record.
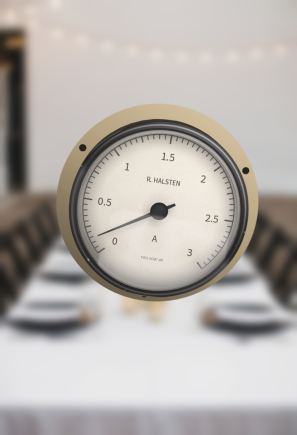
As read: **0.15** A
